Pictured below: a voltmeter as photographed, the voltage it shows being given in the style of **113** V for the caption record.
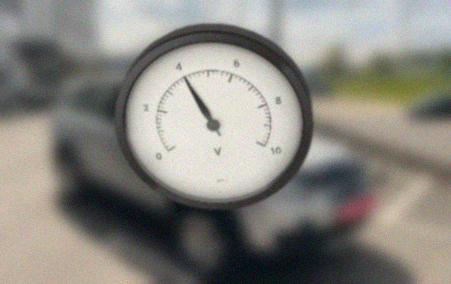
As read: **4** V
